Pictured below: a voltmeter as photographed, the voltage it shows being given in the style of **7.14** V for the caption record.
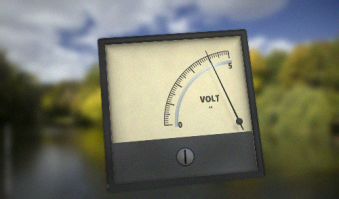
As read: **4** V
